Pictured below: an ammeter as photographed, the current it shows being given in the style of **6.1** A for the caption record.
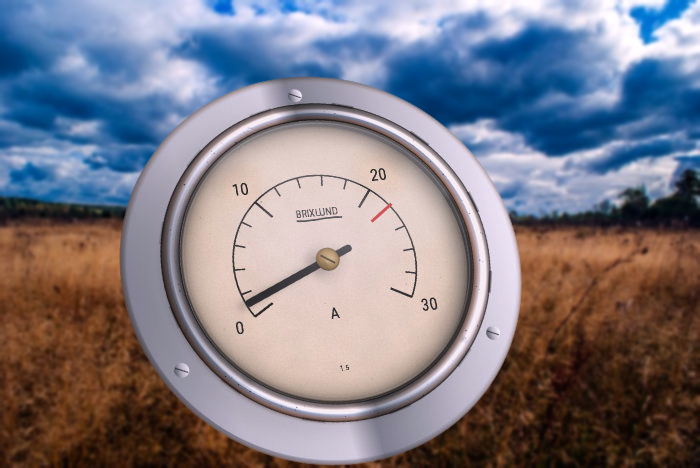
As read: **1** A
